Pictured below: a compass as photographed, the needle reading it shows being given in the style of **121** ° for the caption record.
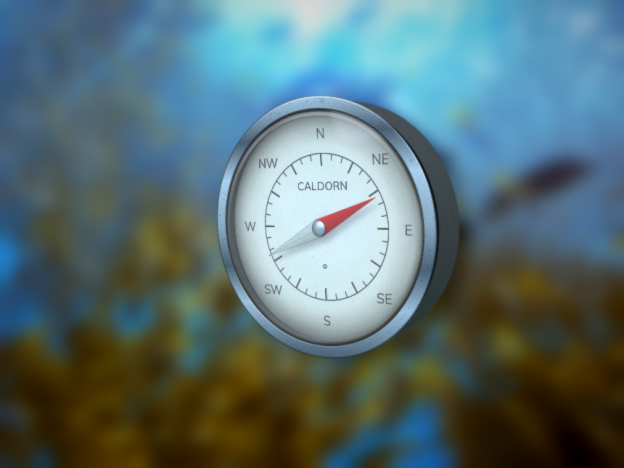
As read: **65** °
